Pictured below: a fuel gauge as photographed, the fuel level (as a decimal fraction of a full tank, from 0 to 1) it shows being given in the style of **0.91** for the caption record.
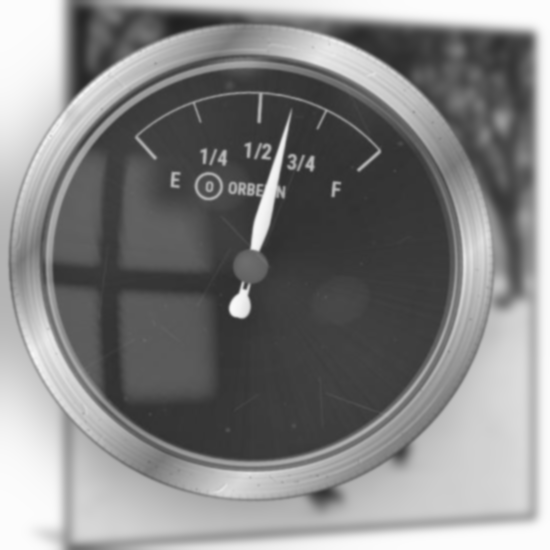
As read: **0.625**
